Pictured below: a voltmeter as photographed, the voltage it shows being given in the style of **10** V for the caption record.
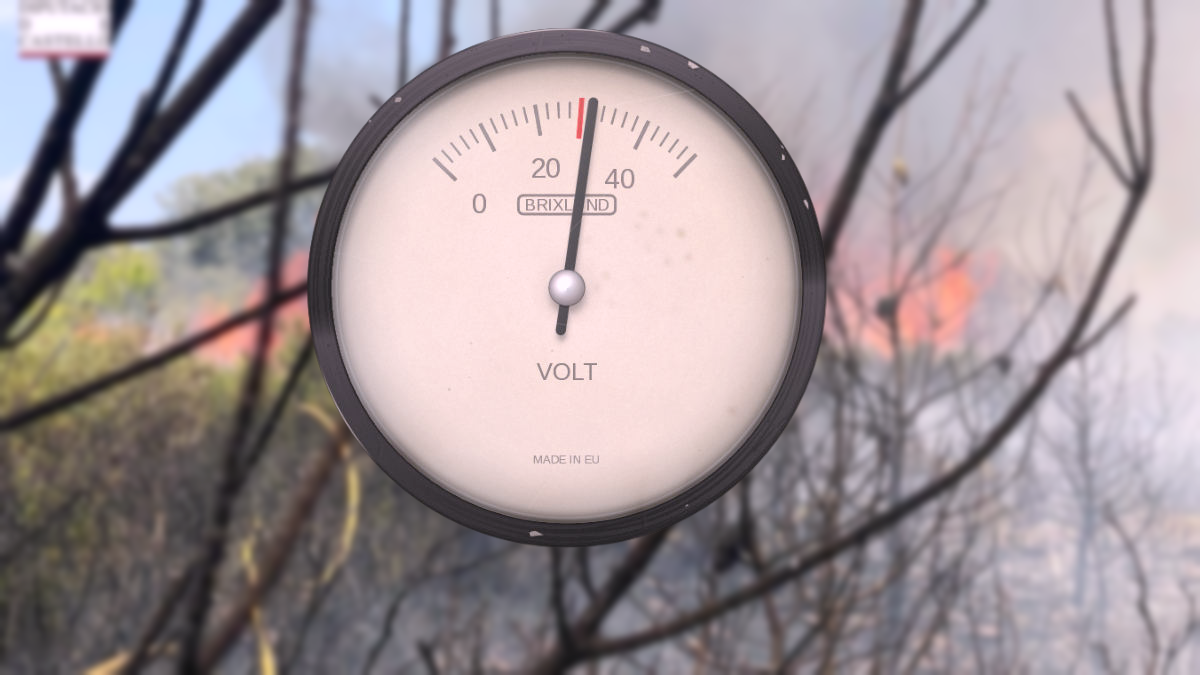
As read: **30** V
